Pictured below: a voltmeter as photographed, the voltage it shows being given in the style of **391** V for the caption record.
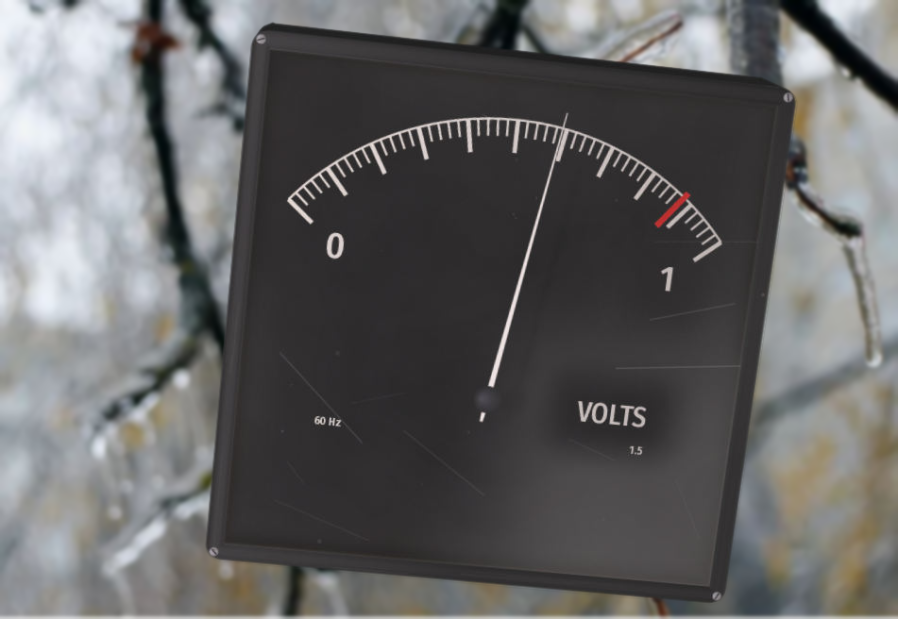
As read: **0.59** V
